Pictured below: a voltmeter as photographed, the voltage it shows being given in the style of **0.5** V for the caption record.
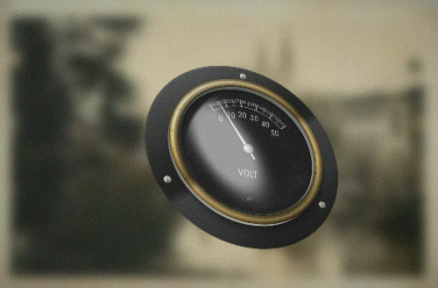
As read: **5** V
